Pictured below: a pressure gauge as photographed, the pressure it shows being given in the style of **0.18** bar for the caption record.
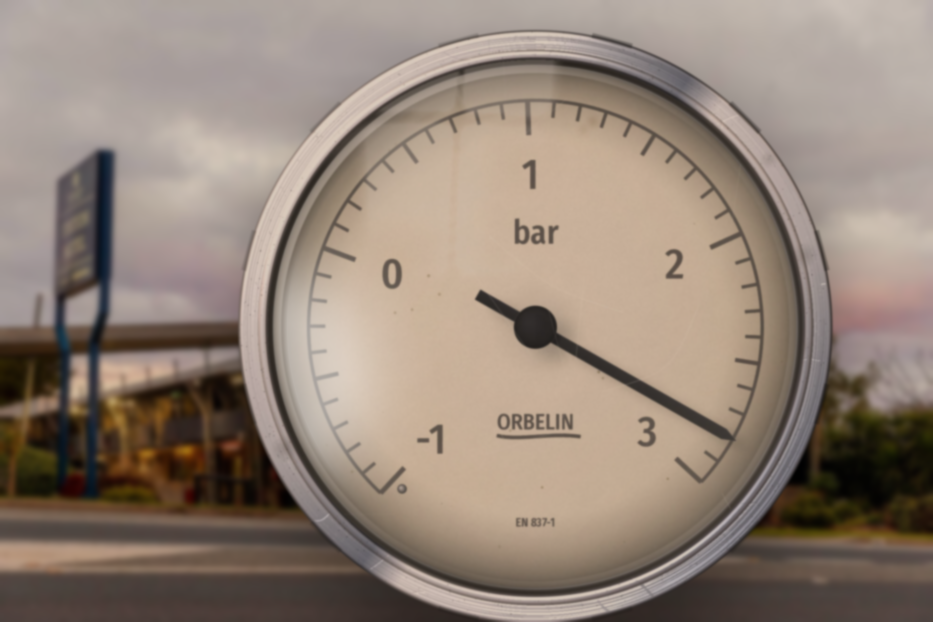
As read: **2.8** bar
